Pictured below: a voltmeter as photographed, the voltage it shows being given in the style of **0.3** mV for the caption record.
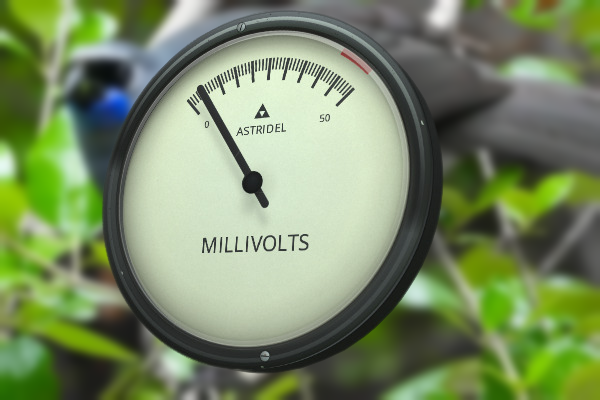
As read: **5** mV
